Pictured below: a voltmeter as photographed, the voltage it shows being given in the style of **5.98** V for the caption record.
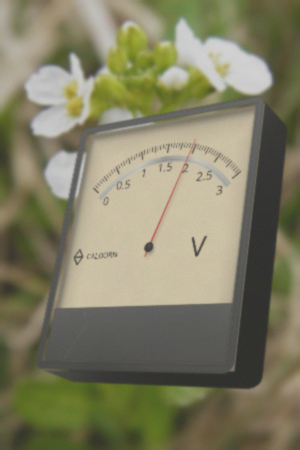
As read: **2** V
